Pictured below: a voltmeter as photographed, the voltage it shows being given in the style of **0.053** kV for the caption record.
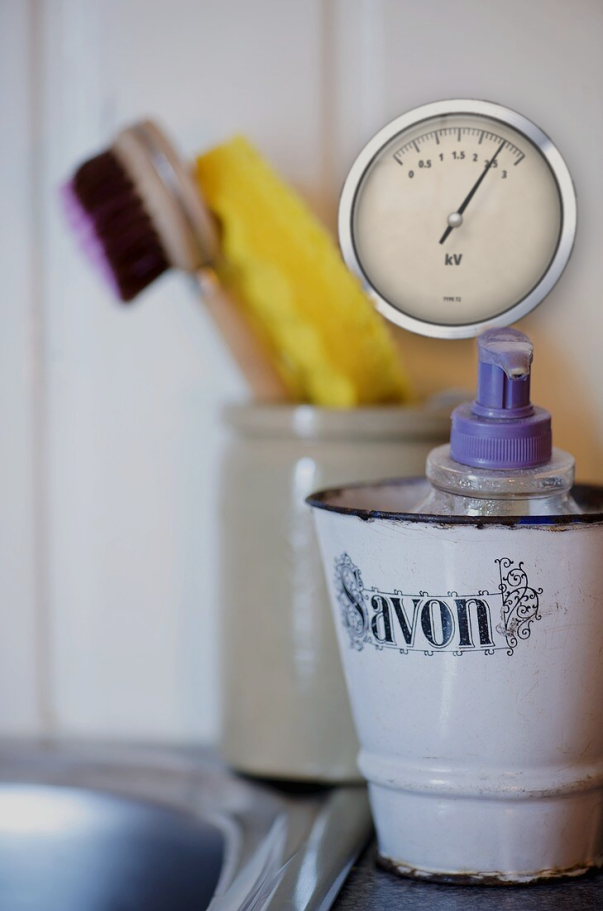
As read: **2.5** kV
